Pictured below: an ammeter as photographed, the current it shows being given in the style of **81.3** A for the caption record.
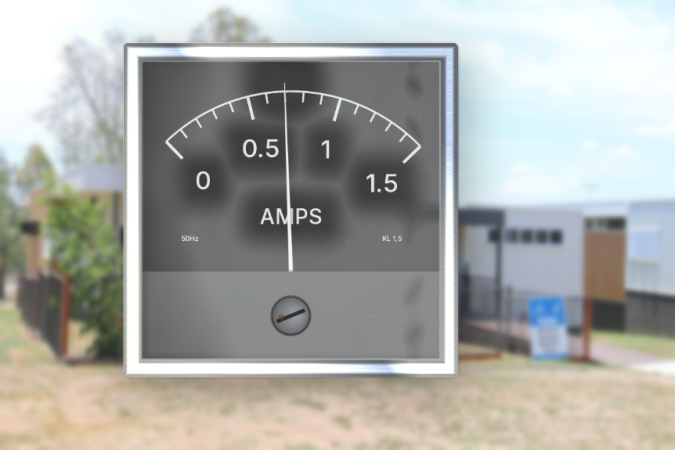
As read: **0.7** A
